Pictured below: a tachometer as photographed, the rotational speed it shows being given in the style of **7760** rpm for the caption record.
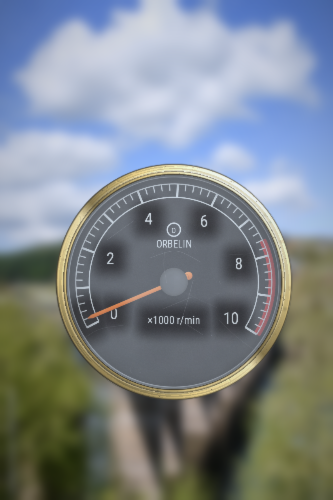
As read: **200** rpm
